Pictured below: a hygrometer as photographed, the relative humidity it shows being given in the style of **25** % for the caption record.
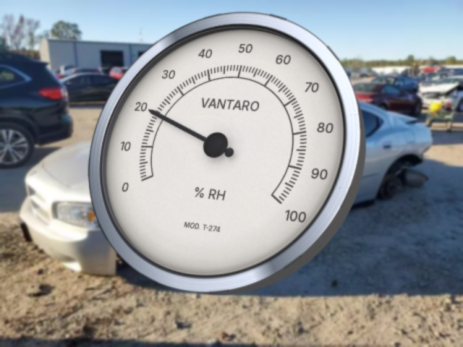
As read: **20** %
